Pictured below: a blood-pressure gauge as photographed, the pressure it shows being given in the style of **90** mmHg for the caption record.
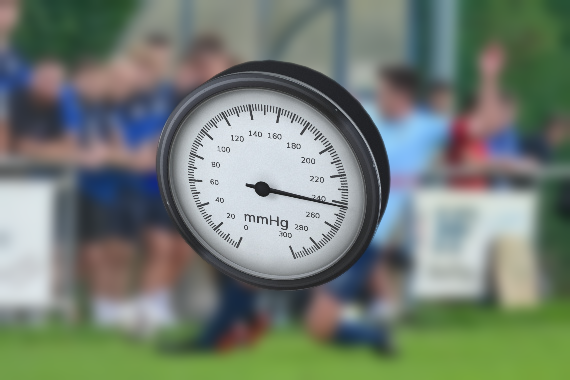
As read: **240** mmHg
